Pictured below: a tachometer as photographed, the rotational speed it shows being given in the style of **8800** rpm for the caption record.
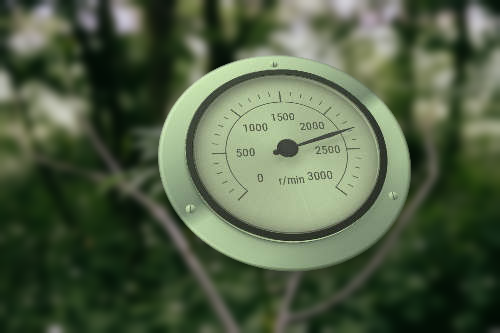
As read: **2300** rpm
